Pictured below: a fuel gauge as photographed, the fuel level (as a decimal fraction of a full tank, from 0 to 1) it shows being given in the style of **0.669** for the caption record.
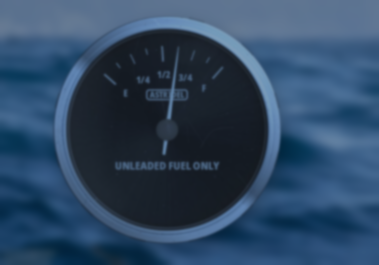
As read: **0.625**
